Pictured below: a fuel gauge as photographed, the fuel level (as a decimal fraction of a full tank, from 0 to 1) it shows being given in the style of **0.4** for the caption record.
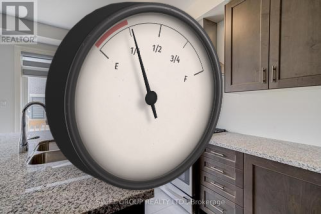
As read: **0.25**
